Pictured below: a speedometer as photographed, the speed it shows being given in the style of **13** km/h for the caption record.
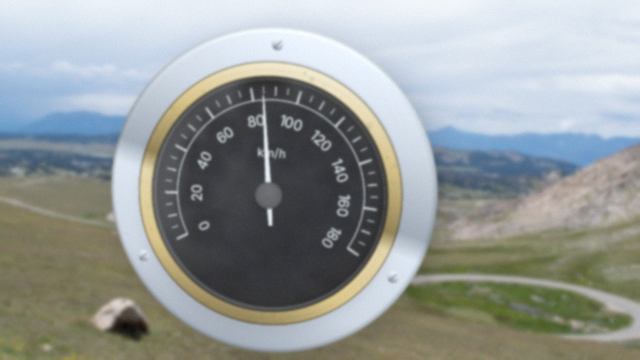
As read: **85** km/h
